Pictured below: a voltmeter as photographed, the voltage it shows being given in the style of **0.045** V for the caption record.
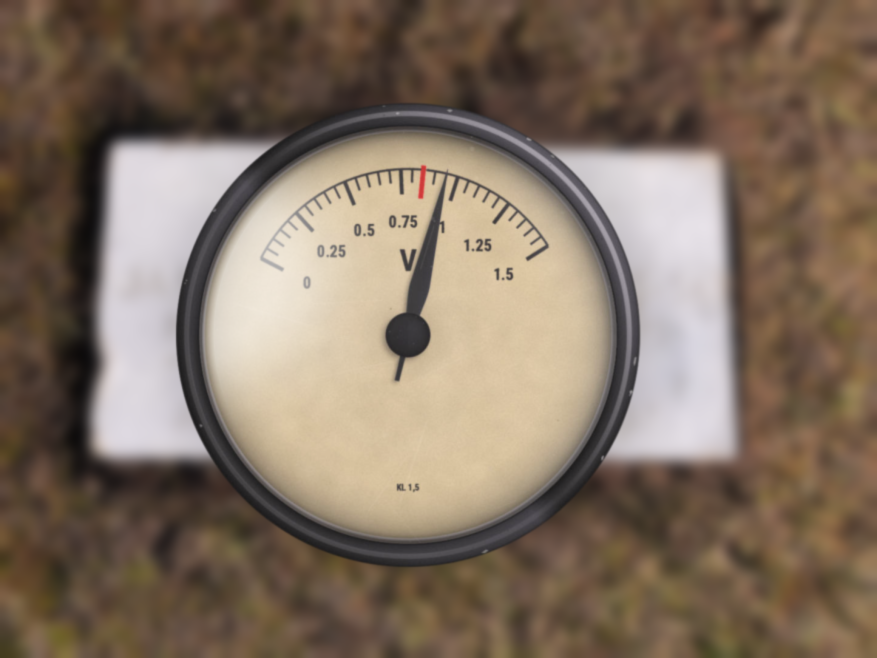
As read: **0.95** V
